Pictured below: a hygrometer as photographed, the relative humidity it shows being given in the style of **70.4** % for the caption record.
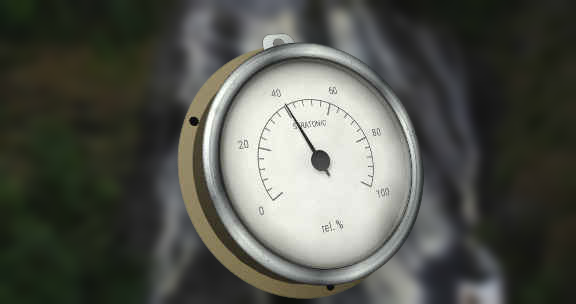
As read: **40** %
